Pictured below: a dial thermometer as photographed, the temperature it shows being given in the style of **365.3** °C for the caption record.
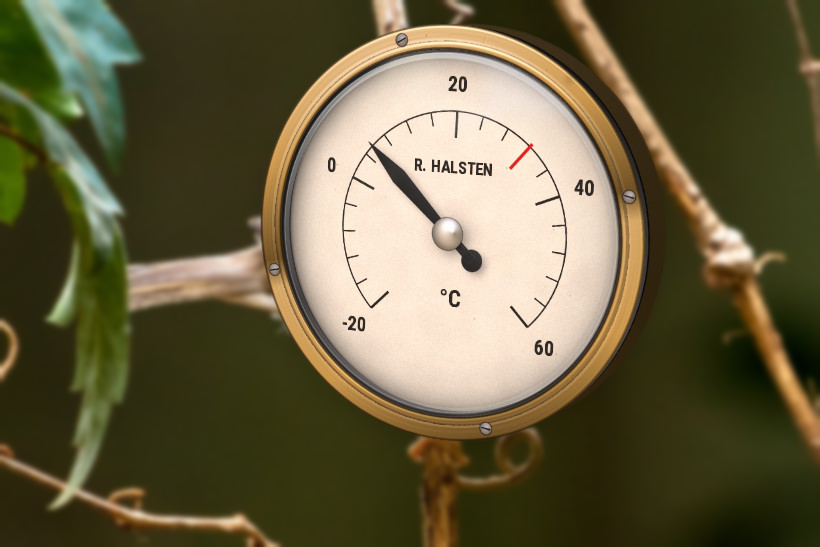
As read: **6** °C
